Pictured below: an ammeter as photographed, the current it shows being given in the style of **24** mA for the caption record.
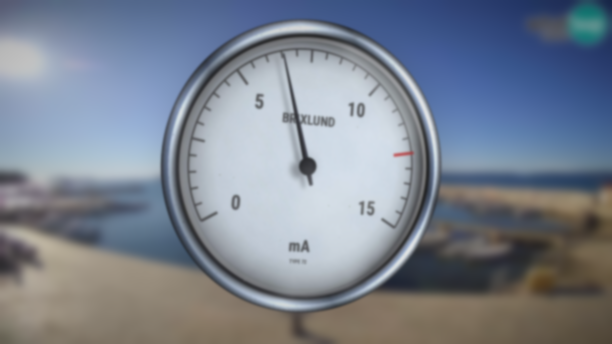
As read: **6.5** mA
